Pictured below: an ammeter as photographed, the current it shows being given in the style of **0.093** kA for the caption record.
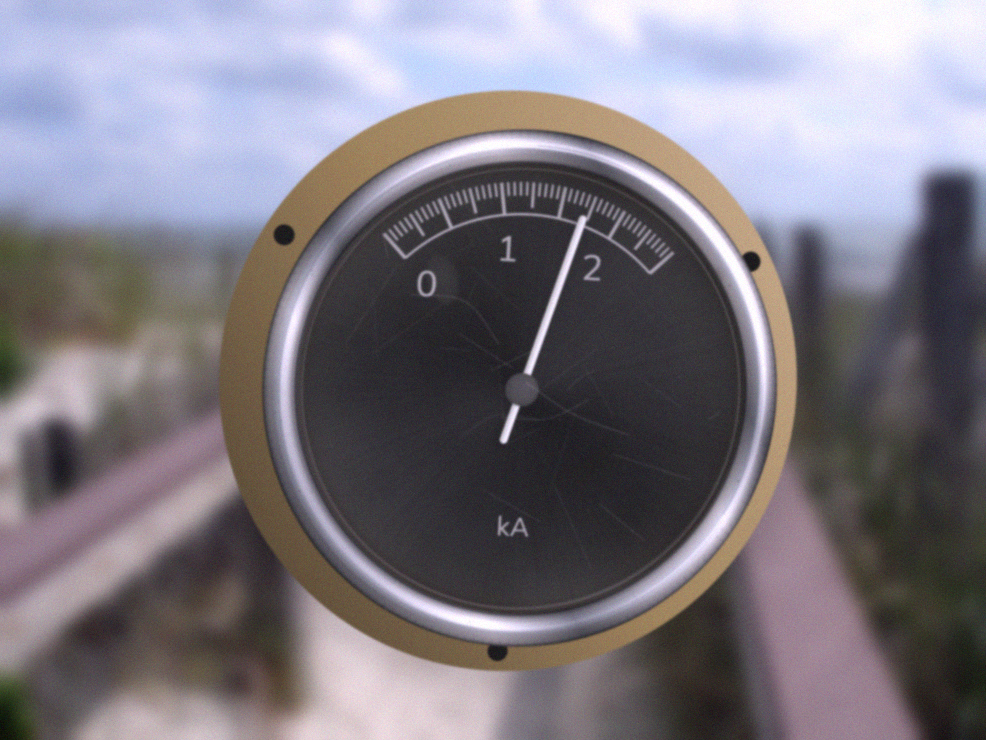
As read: **1.7** kA
